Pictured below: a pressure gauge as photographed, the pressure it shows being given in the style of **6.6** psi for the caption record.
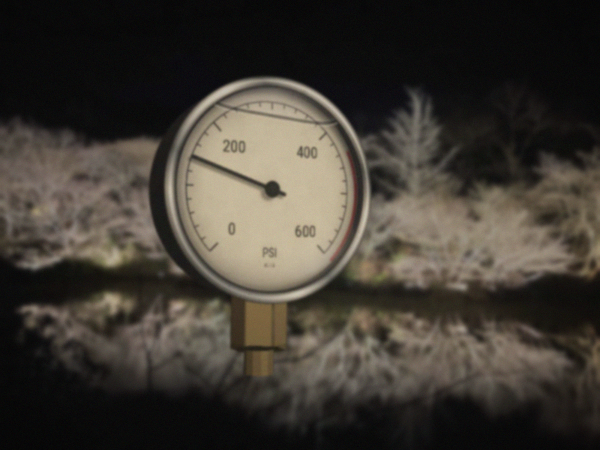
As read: **140** psi
